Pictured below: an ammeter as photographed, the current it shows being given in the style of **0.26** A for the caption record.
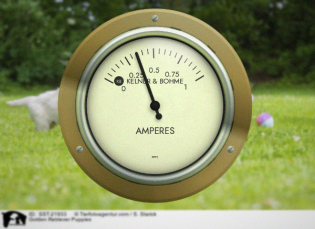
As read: **0.35** A
